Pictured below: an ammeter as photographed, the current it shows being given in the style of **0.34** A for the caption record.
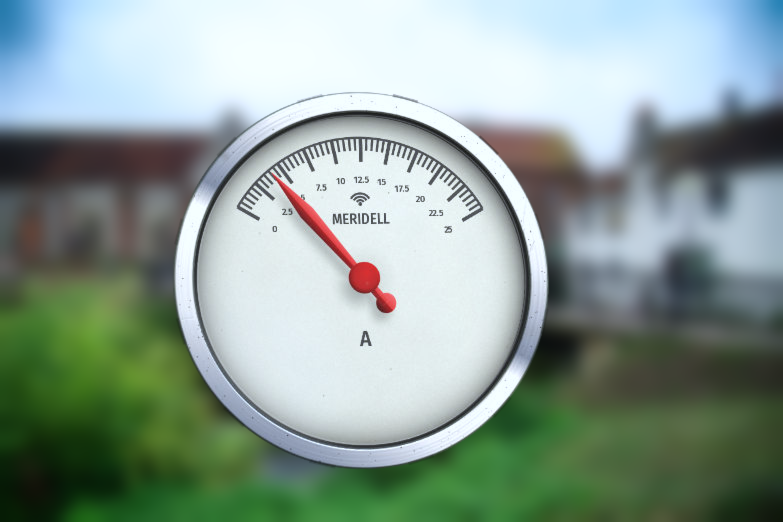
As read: **4** A
